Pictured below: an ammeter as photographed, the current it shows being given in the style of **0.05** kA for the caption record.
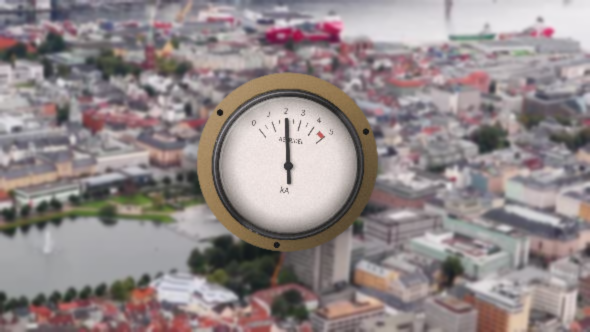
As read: **2** kA
